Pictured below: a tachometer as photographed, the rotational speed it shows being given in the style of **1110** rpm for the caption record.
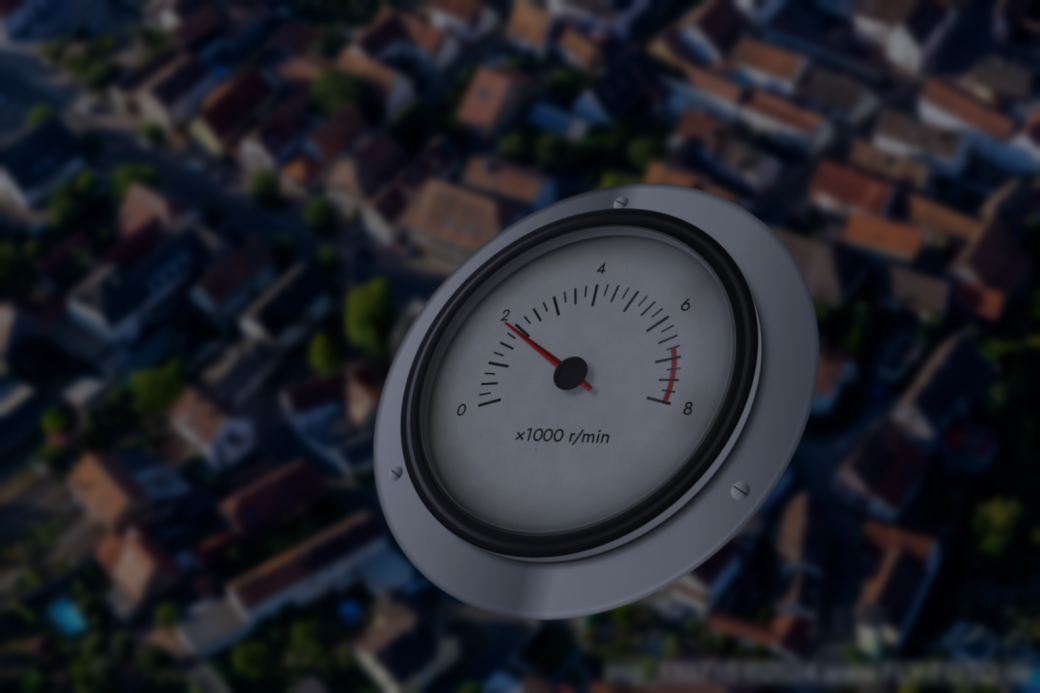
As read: **1875** rpm
